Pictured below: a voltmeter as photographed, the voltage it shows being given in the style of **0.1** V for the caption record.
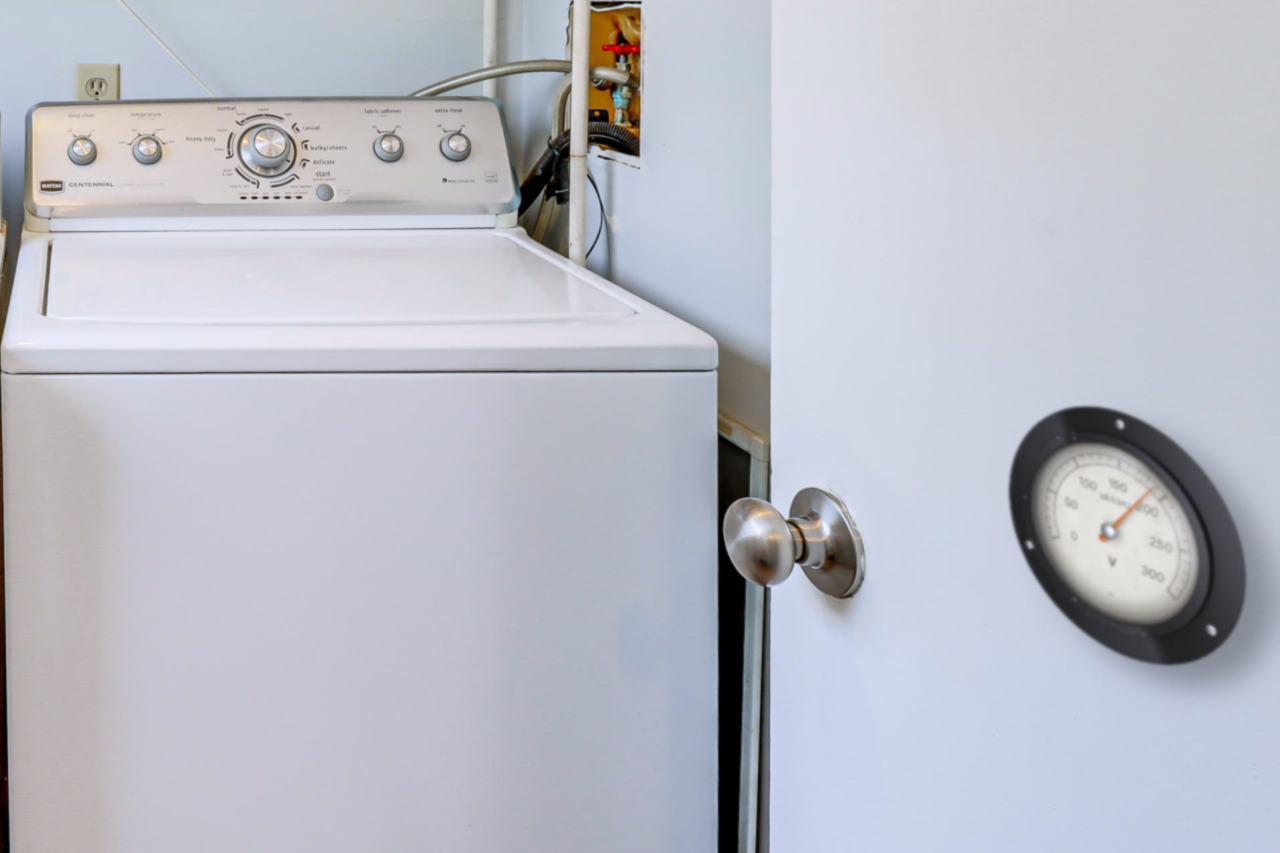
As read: **190** V
